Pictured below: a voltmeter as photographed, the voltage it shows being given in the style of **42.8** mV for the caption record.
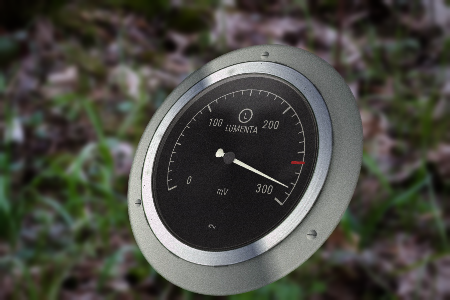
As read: **285** mV
